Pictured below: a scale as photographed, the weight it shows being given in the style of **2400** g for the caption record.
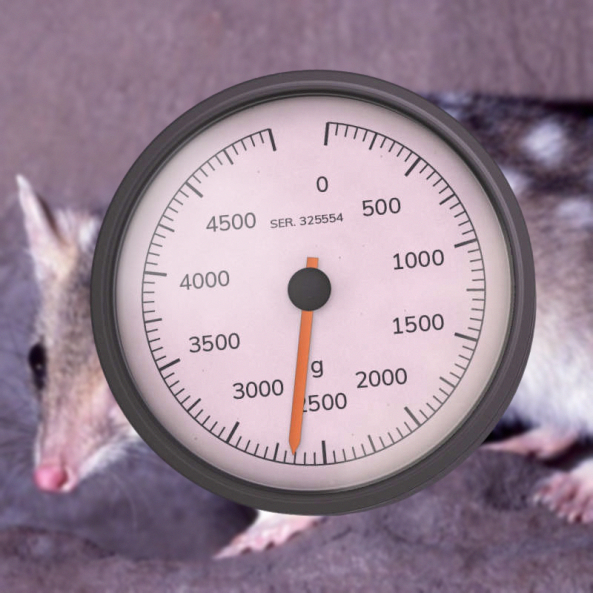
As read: **2650** g
